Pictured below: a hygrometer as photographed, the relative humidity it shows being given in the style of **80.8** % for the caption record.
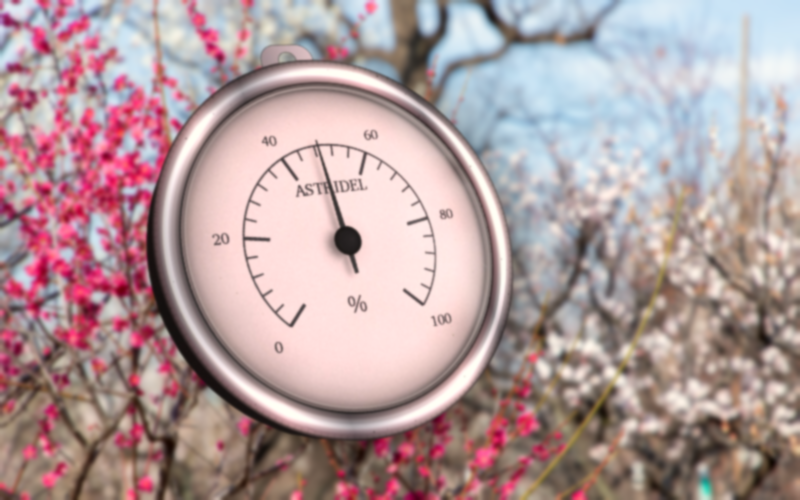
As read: **48** %
